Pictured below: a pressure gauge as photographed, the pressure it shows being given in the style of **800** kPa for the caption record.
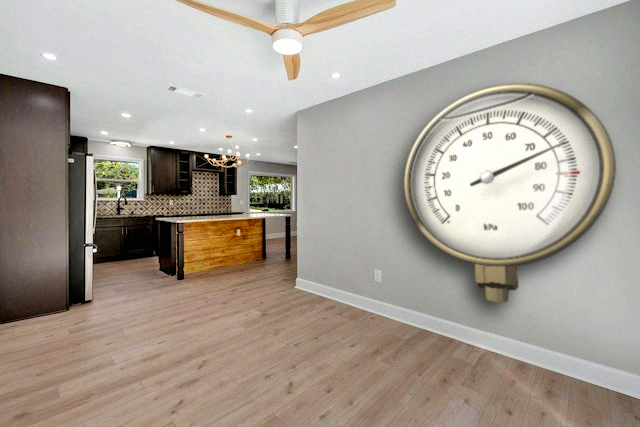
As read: **75** kPa
